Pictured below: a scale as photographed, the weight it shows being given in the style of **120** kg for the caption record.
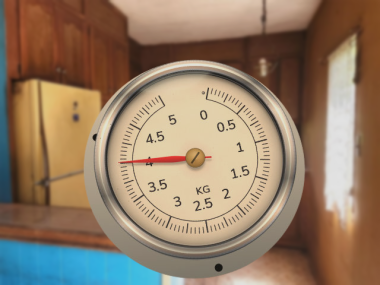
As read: **4** kg
